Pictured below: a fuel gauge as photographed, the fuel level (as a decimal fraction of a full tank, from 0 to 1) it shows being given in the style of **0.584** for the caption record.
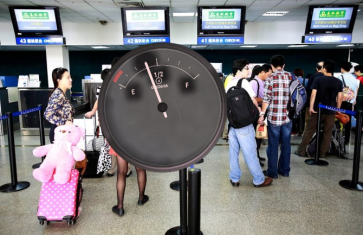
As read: **0.375**
